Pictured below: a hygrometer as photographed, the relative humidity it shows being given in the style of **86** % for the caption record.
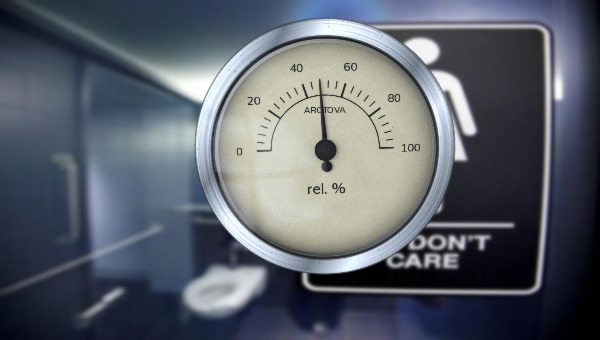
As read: **48** %
